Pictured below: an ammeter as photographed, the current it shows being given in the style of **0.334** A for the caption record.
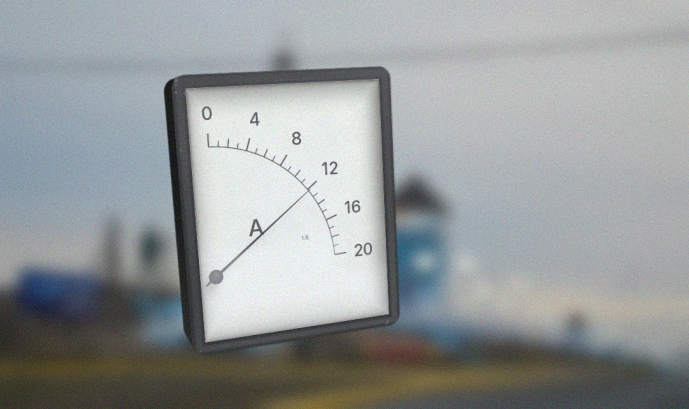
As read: **12** A
